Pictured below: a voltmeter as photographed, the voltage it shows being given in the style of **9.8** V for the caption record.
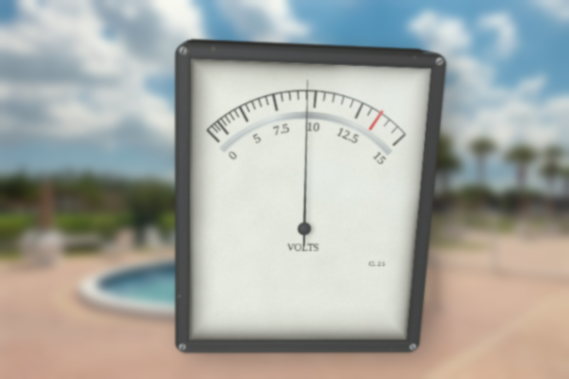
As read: **9.5** V
